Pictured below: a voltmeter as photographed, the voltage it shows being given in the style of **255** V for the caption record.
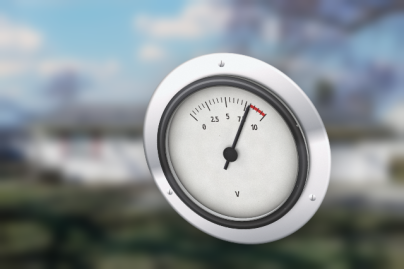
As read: **8** V
